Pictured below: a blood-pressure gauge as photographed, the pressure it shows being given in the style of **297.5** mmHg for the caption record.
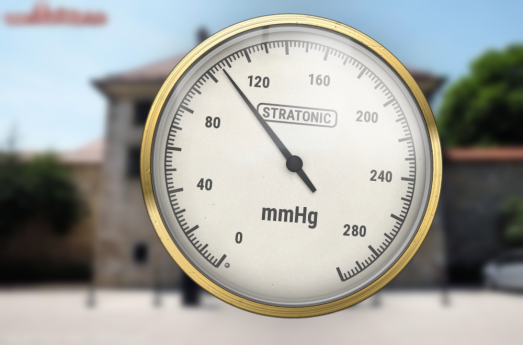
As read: **106** mmHg
